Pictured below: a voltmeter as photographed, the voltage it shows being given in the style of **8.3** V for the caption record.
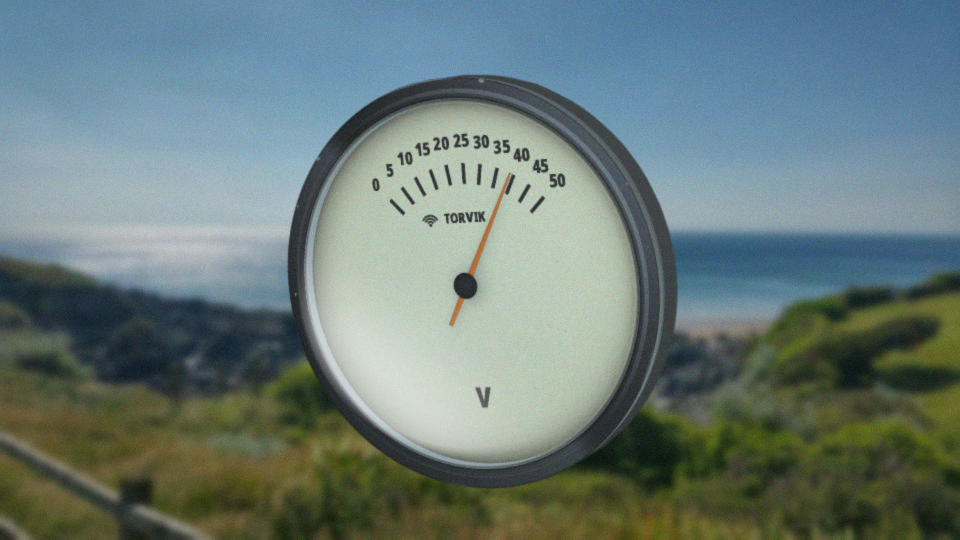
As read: **40** V
